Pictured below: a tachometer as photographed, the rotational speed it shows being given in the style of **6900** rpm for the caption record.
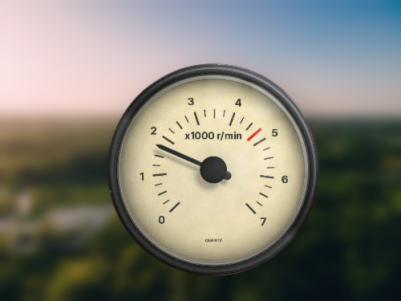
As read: **1750** rpm
